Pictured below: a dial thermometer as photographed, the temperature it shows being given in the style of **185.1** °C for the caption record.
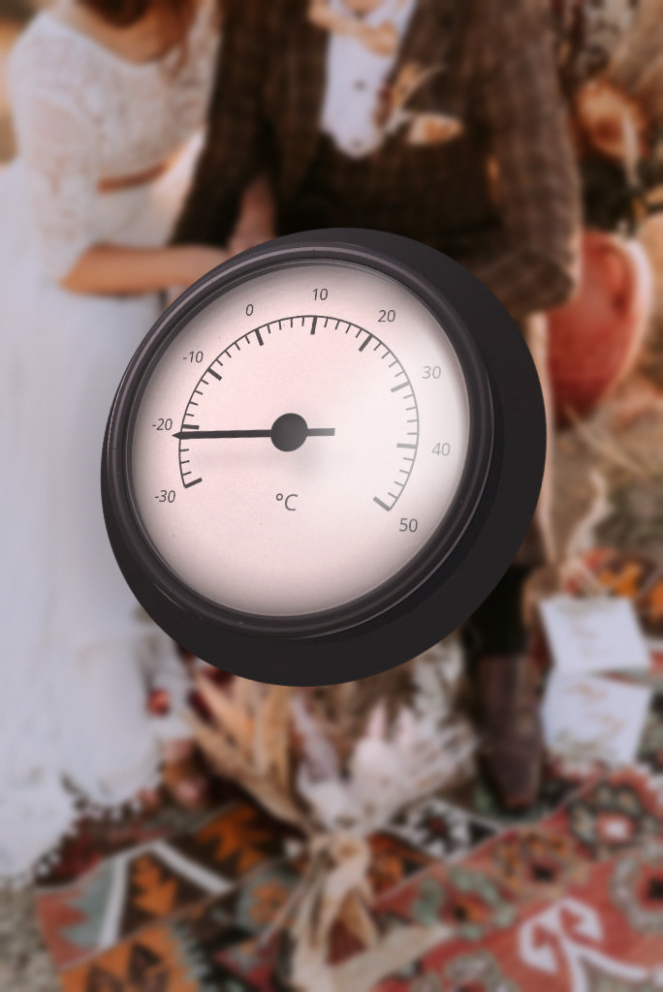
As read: **-22** °C
